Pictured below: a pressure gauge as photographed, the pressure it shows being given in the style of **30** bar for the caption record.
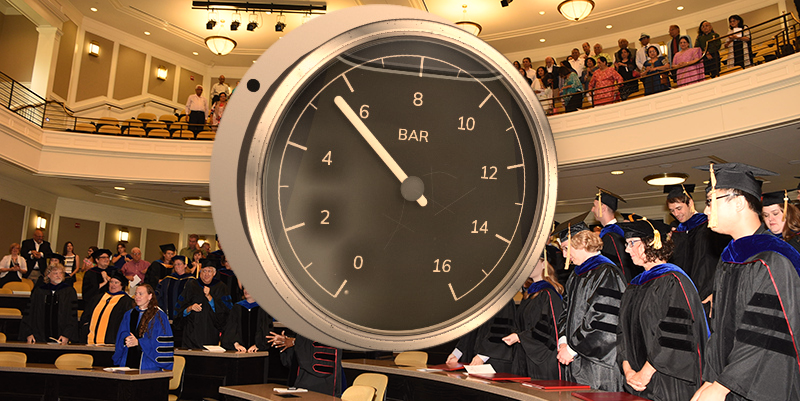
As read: **5.5** bar
